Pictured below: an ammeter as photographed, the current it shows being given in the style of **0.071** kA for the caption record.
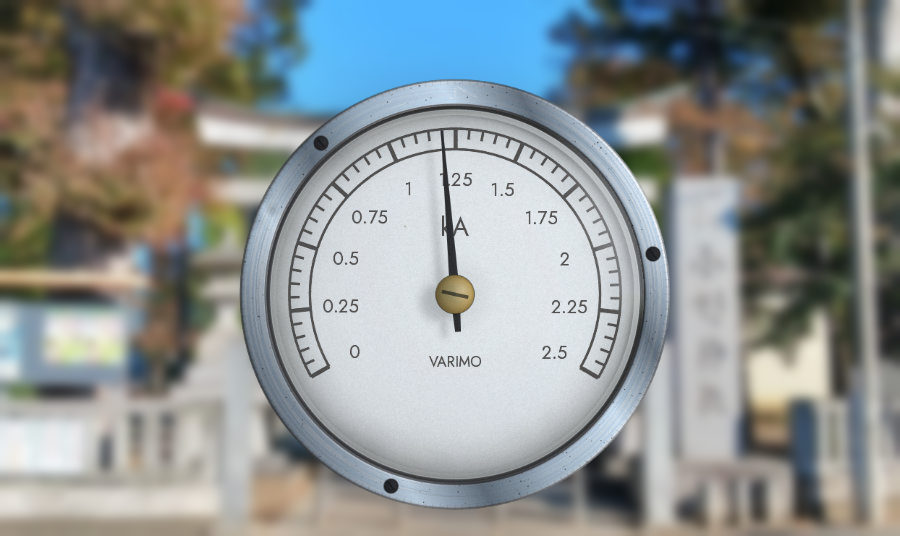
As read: **1.2** kA
